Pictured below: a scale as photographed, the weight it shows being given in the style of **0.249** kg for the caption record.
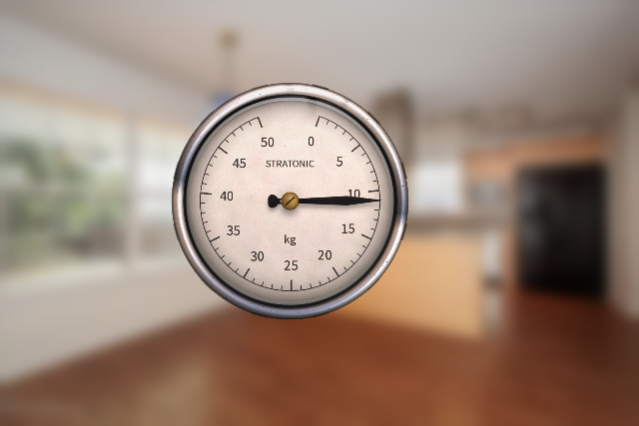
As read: **11** kg
